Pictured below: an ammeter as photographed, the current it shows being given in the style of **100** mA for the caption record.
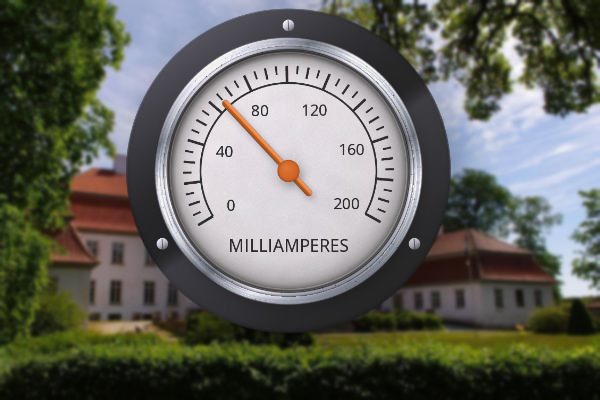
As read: **65** mA
